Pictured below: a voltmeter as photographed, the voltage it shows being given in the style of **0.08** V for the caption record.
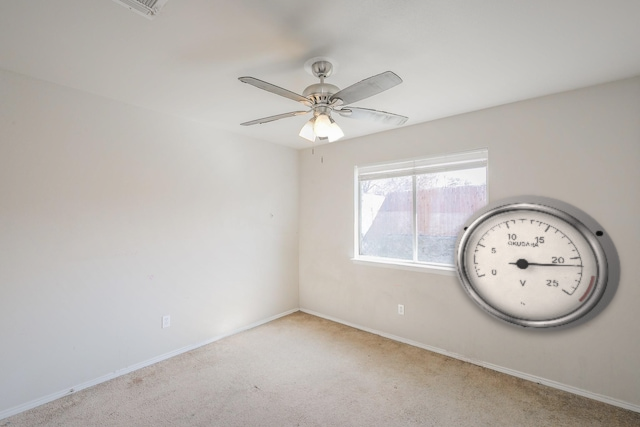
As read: **21** V
